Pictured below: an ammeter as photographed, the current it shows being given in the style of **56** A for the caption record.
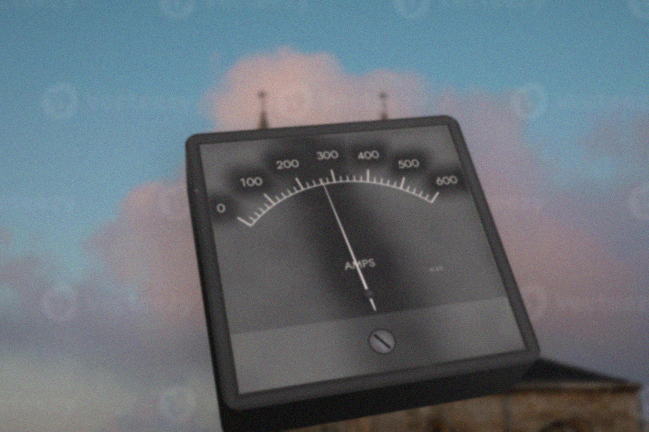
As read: **260** A
